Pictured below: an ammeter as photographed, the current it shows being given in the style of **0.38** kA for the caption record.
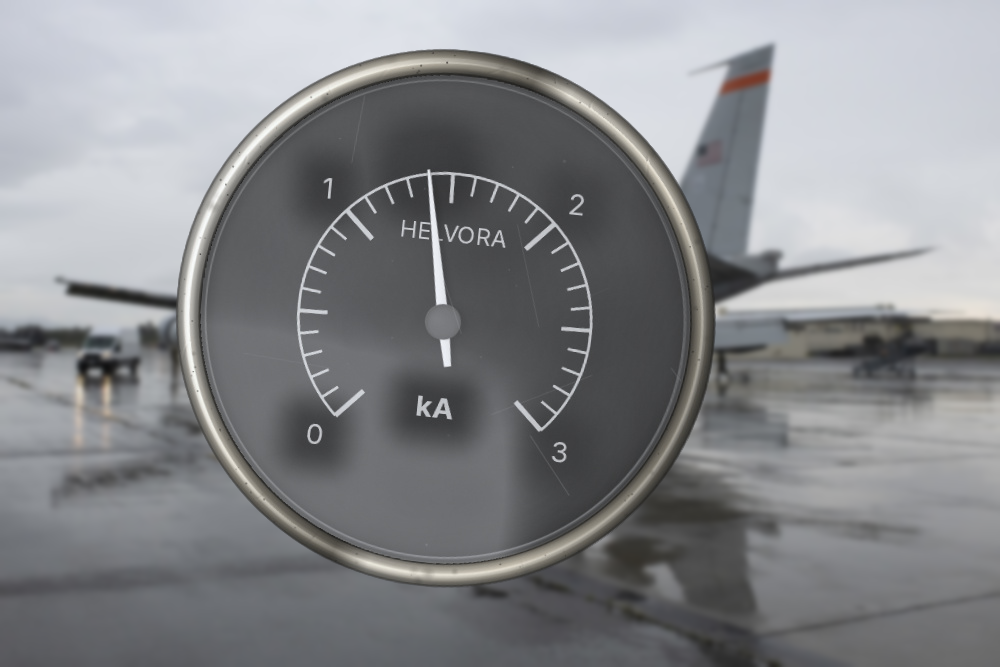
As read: **1.4** kA
